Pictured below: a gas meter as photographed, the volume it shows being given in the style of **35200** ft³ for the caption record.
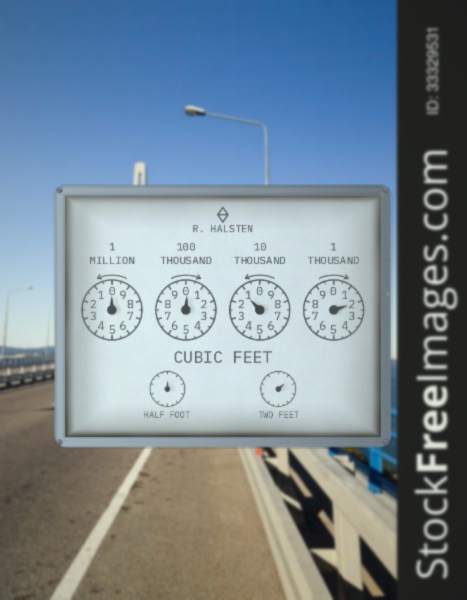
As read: **1200** ft³
